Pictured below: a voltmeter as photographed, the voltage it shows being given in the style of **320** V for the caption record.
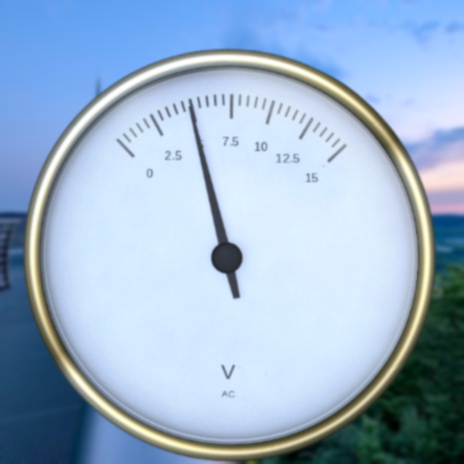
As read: **5** V
